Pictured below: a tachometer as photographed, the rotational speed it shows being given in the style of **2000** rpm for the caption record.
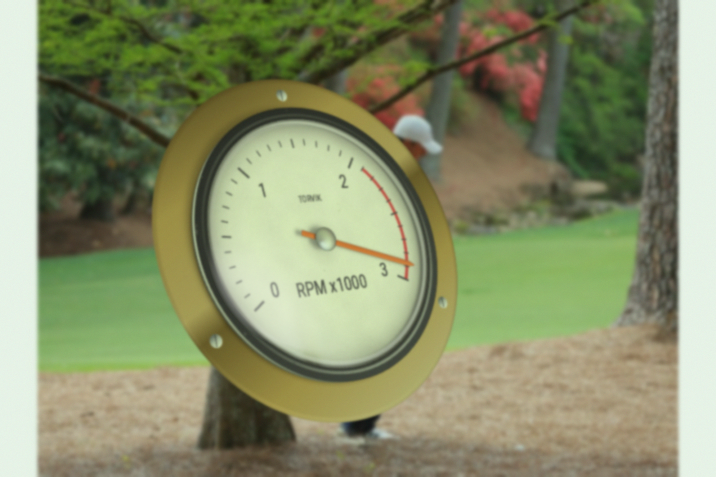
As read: **2900** rpm
